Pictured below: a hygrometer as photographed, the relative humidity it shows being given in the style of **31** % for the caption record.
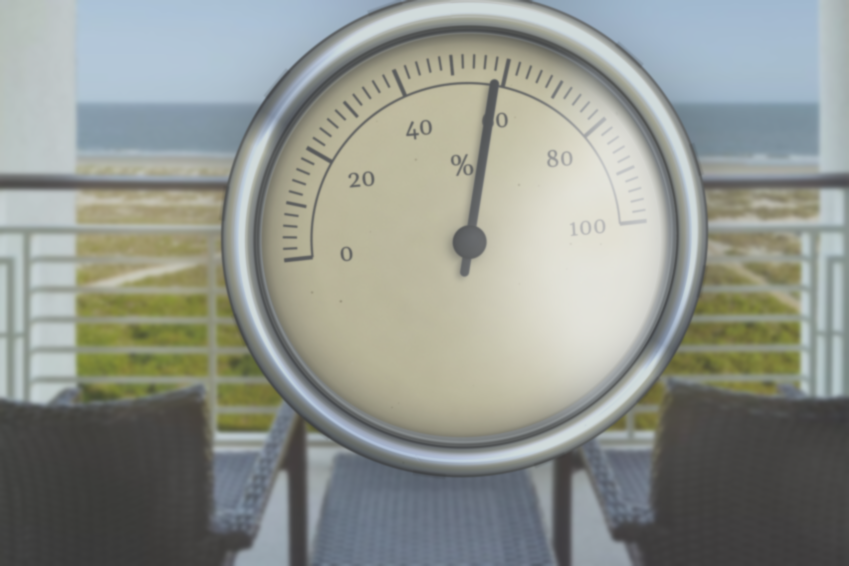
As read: **58** %
